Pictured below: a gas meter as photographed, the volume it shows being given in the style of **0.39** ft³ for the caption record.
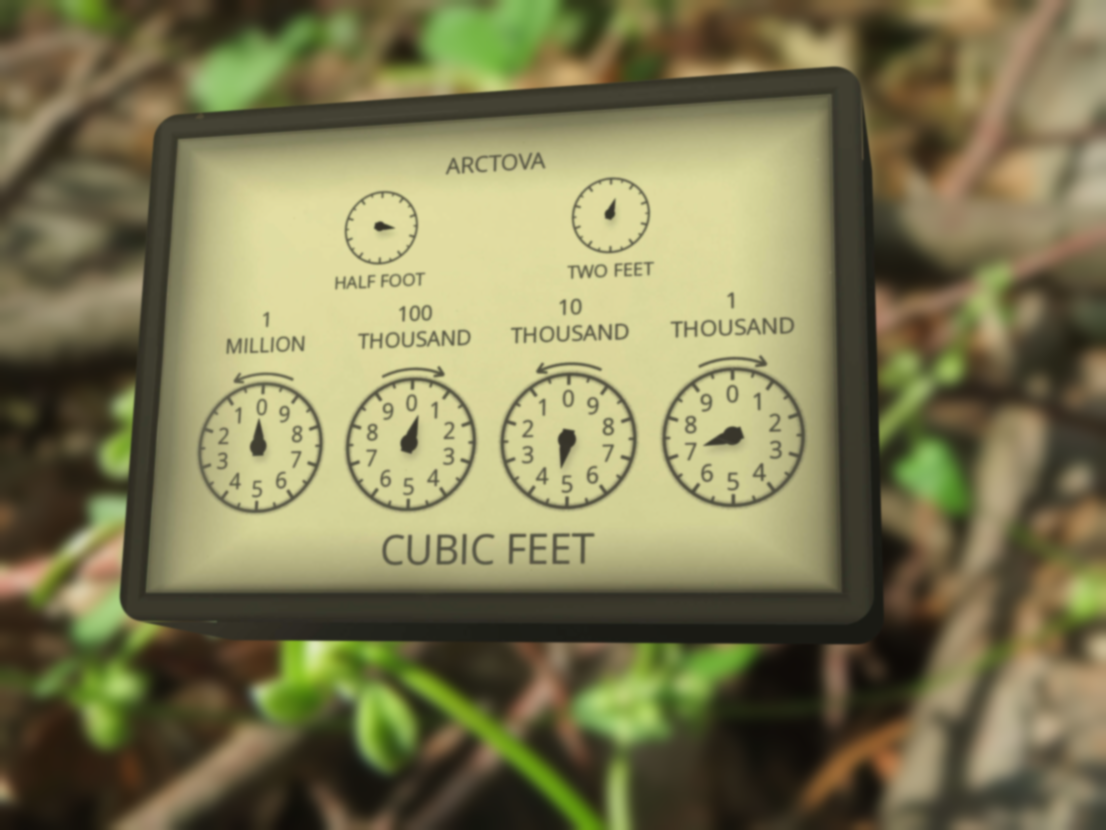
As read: **4700** ft³
